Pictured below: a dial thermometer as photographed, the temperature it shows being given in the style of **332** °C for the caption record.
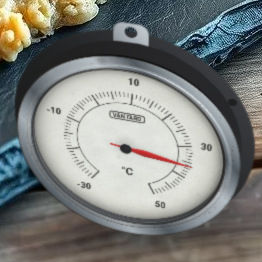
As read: **35** °C
